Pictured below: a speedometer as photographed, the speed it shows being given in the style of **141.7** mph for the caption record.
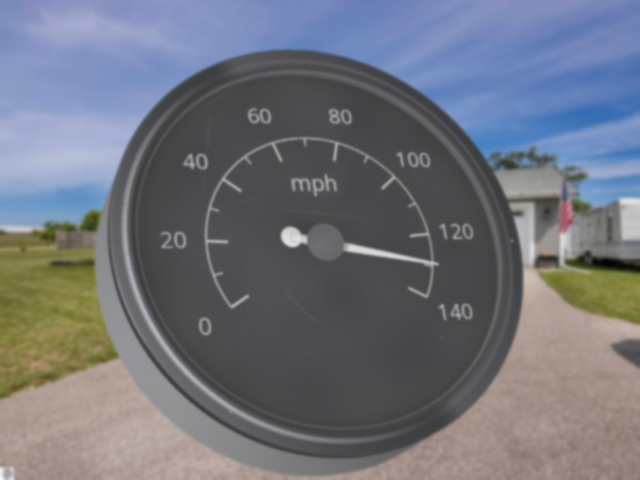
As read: **130** mph
